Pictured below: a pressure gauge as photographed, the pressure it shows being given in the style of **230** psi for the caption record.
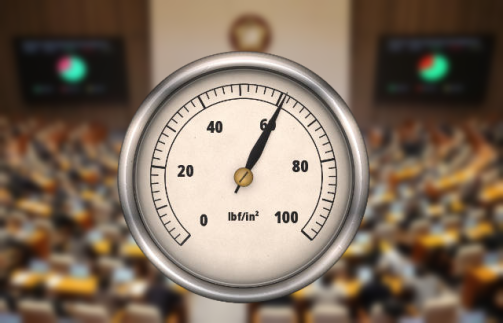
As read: **61** psi
